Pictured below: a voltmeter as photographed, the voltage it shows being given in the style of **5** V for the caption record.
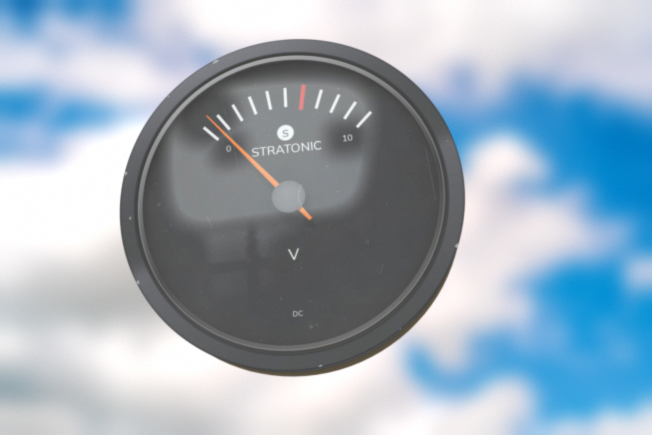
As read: **0.5** V
